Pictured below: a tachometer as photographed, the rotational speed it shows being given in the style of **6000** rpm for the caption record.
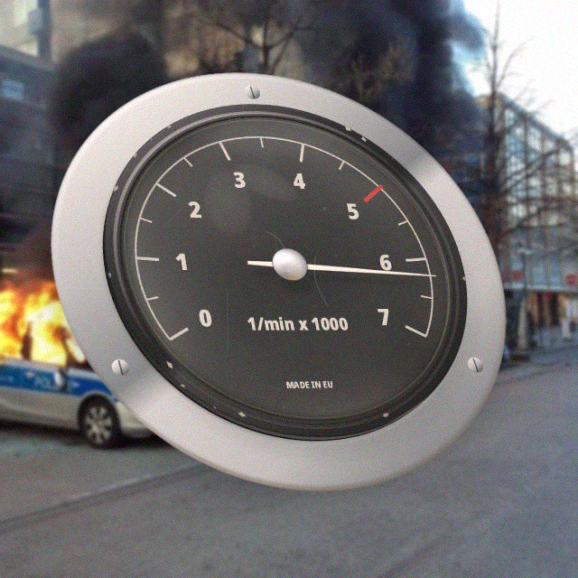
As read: **6250** rpm
